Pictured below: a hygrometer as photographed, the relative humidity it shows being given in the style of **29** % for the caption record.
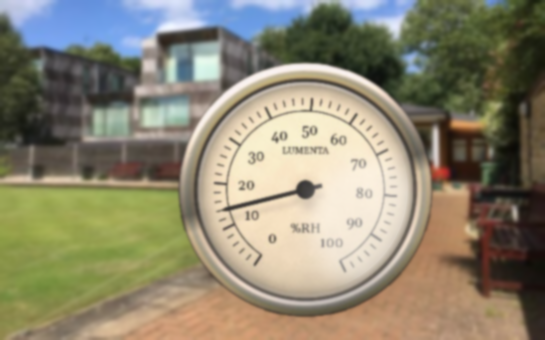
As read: **14** %
